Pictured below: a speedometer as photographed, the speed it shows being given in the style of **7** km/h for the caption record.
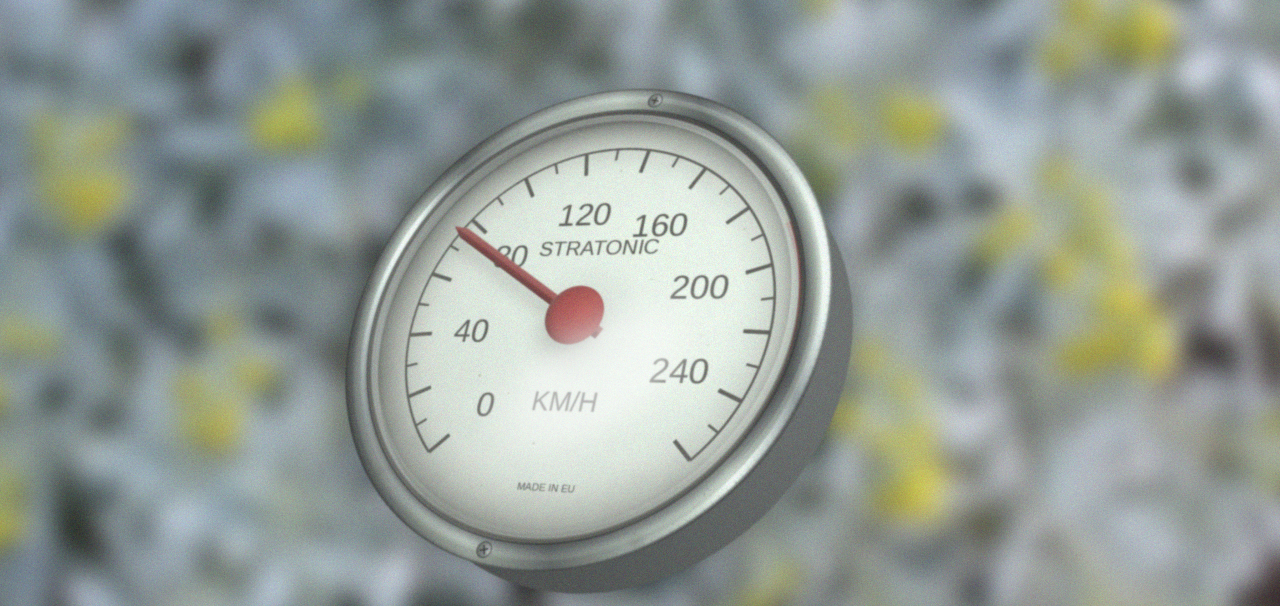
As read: **75** km/h
